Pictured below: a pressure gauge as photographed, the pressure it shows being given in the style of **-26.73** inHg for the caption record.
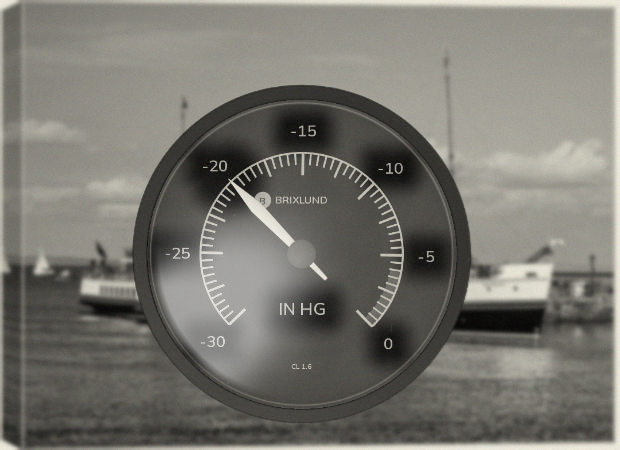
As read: **-20** inHg
